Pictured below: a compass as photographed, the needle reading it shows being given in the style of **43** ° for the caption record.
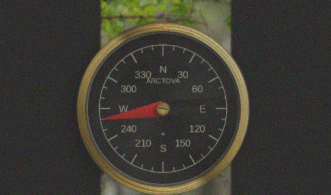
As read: **260** °
